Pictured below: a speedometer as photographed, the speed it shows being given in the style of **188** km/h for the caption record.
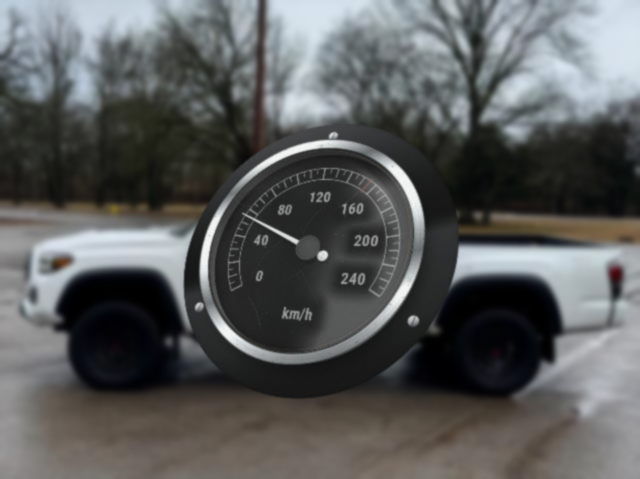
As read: **55** km/h
